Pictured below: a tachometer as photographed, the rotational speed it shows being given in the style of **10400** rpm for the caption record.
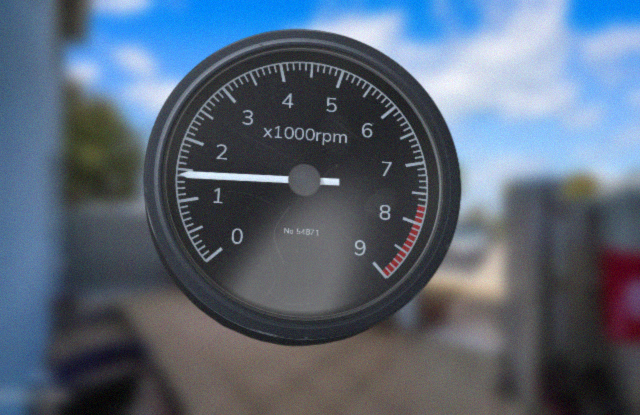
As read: **1400** rpm
